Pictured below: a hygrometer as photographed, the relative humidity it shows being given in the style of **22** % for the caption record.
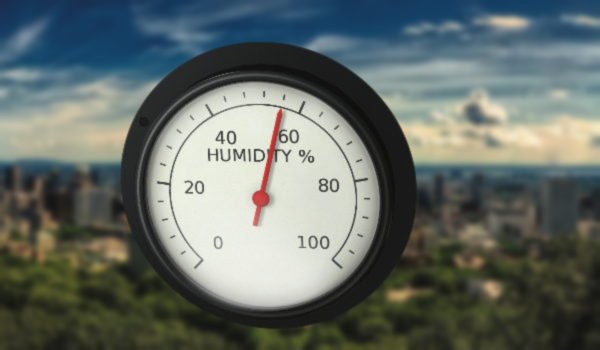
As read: **56** %
